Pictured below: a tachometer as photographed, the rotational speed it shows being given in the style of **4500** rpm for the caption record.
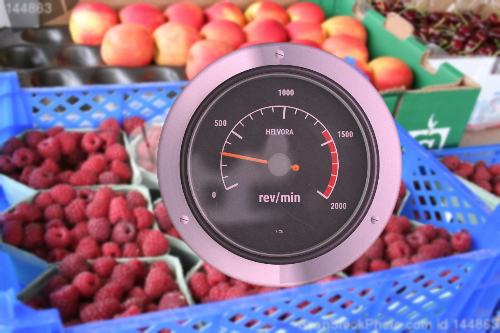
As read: **300** rpm
